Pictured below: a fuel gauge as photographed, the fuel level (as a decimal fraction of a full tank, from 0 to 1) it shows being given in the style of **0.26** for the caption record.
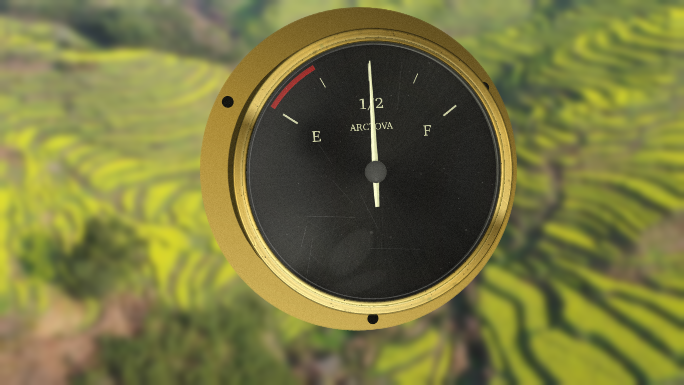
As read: **0.5**
